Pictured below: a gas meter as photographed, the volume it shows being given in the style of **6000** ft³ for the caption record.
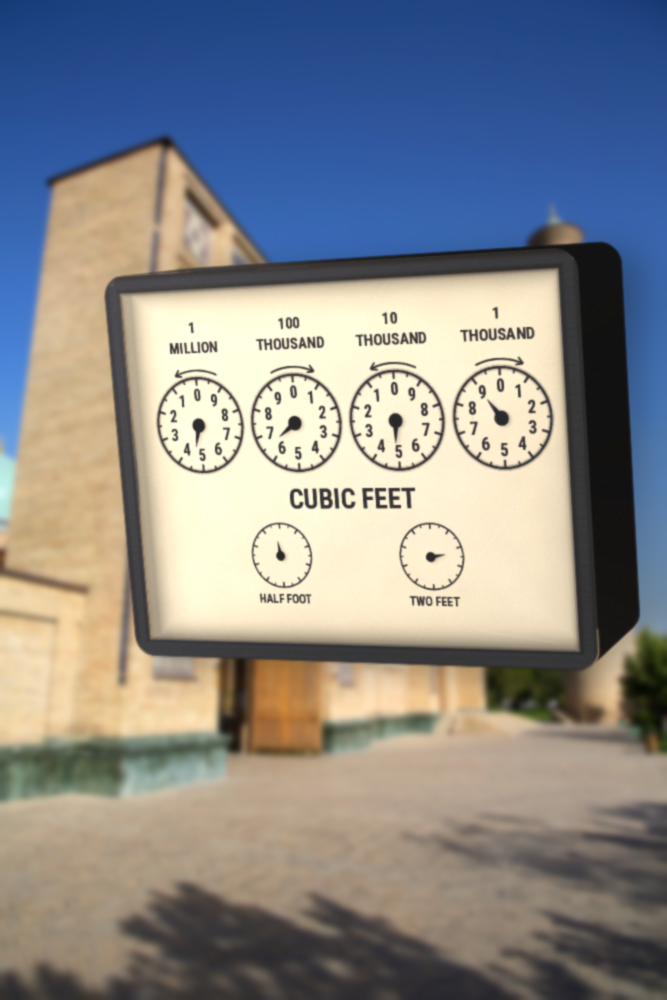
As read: **464900** ft³
